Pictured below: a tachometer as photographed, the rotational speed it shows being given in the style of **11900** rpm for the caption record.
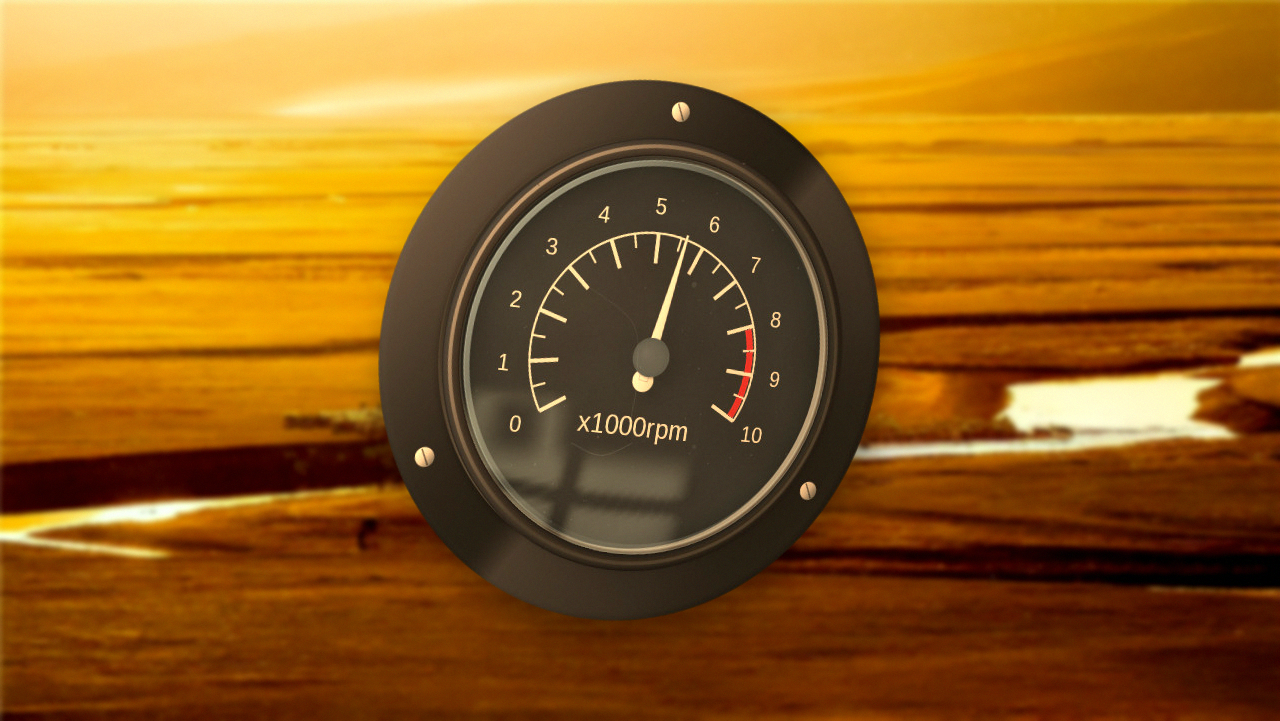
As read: **5500** rpm
